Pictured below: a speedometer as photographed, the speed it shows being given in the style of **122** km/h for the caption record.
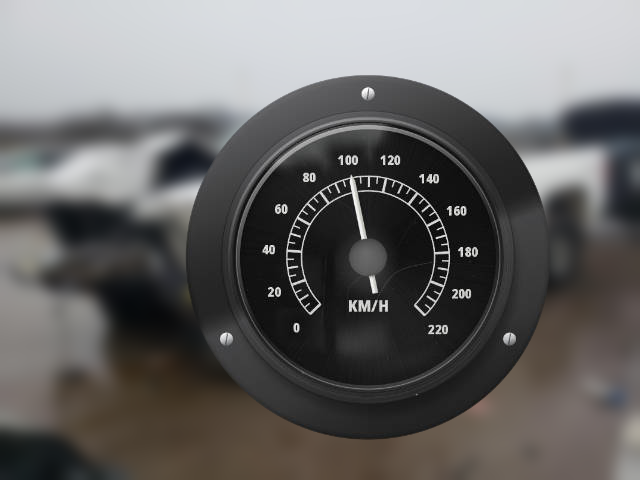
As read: **100** km/h
